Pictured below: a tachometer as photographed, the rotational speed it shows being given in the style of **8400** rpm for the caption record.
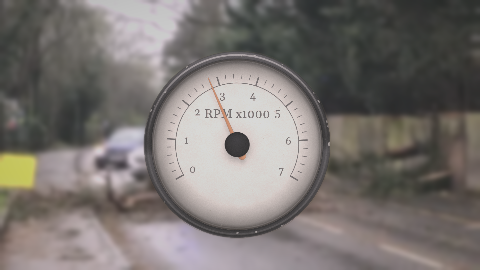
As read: **2800** rpm
